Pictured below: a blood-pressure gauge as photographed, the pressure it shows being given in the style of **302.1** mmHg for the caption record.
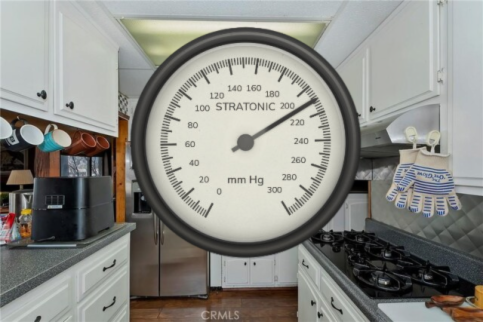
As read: **210** mmHg
